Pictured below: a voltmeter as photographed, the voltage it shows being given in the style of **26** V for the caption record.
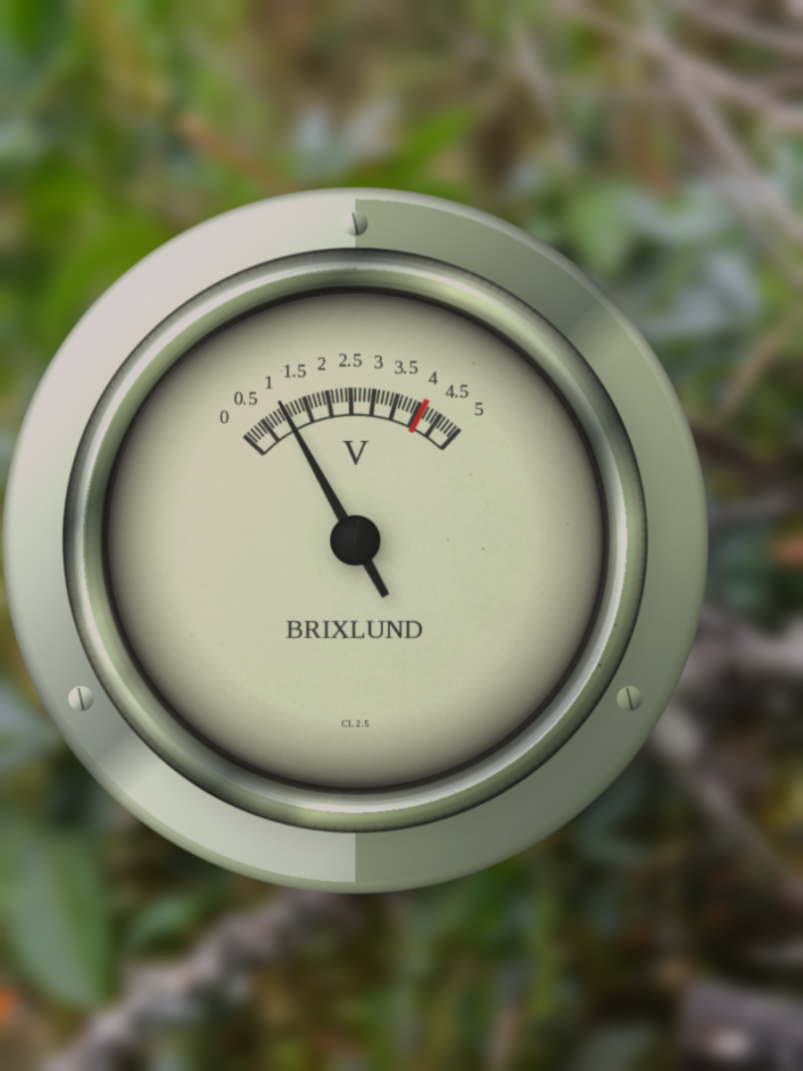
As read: **1** V
